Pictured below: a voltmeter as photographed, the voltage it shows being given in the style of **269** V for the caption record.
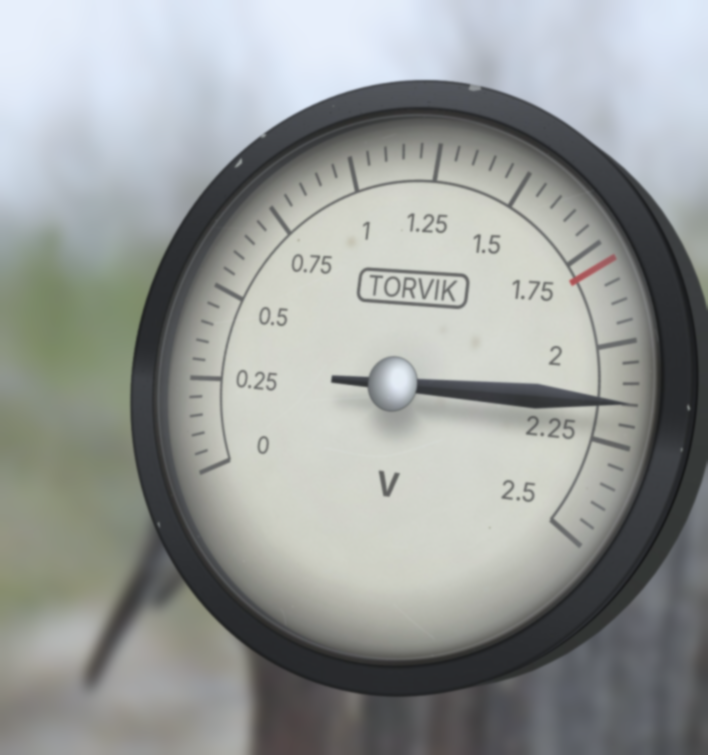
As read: **2.15** V
